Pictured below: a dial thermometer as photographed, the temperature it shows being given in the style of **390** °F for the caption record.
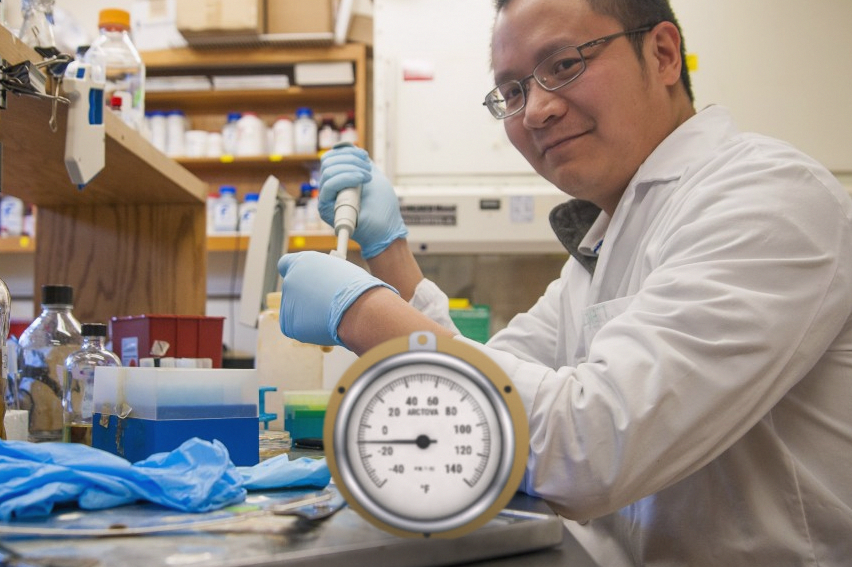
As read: **-10** °F
